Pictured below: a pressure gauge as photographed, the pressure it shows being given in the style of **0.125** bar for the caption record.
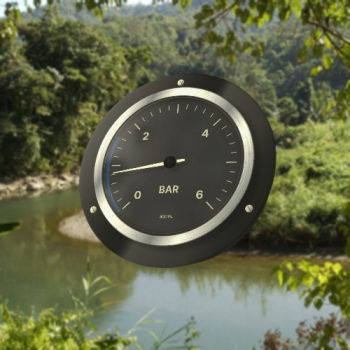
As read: **0.8** bar
